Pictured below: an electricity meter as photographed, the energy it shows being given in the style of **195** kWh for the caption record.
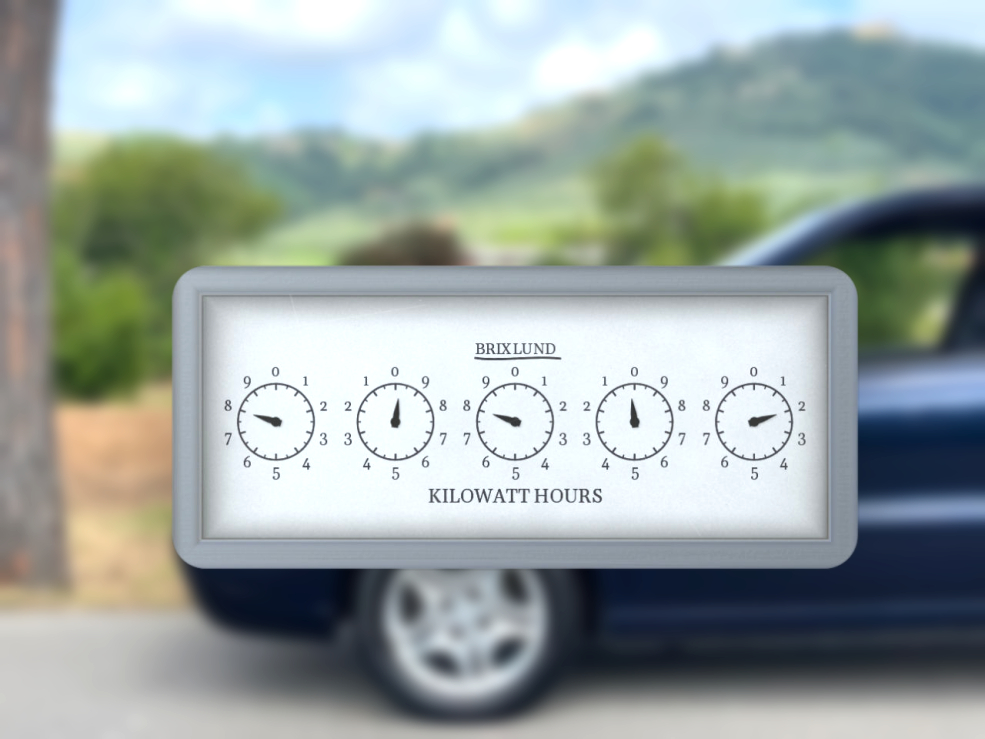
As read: **79802** kWh
